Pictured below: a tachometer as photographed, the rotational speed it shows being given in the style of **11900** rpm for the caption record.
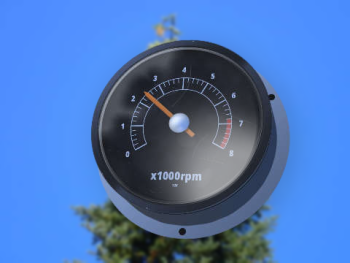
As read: **2400** rpm
